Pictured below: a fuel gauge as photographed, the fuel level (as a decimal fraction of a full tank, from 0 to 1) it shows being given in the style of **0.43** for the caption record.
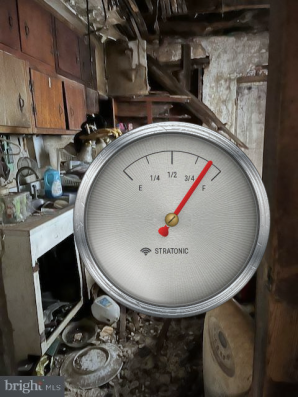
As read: **0.875**
